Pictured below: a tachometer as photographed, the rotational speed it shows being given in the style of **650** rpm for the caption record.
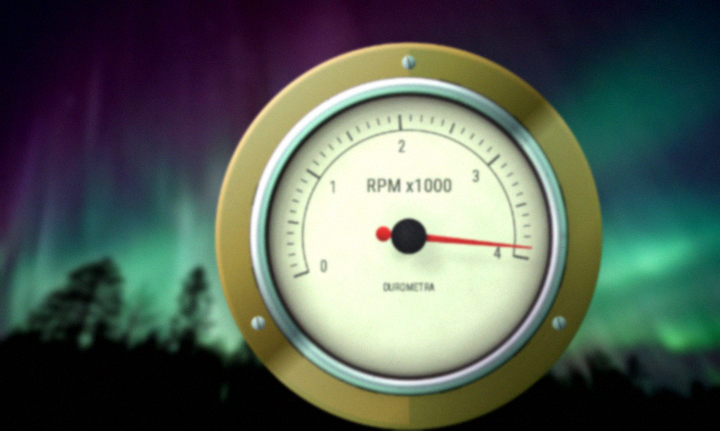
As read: **3900** rpm
